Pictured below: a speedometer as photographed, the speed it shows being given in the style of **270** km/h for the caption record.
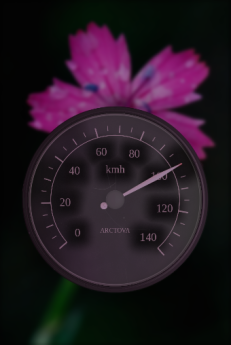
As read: **100** km/h
